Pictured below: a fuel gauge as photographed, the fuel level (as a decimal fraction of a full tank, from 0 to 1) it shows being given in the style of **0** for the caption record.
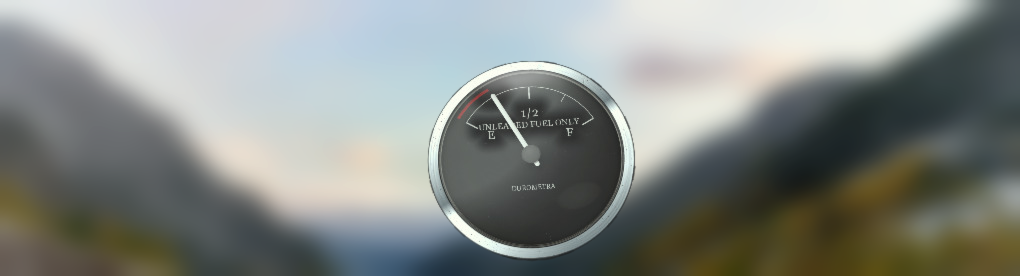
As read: **0.25**
